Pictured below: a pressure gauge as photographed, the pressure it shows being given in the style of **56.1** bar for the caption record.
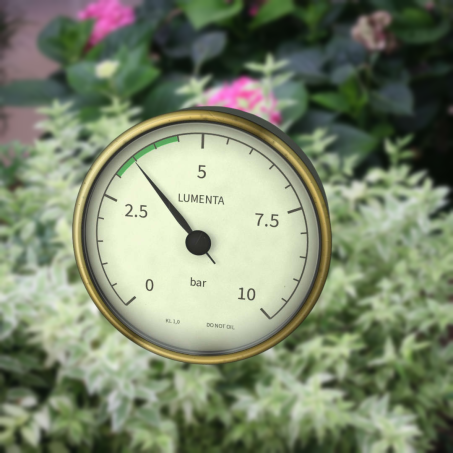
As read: **3.5** bar
